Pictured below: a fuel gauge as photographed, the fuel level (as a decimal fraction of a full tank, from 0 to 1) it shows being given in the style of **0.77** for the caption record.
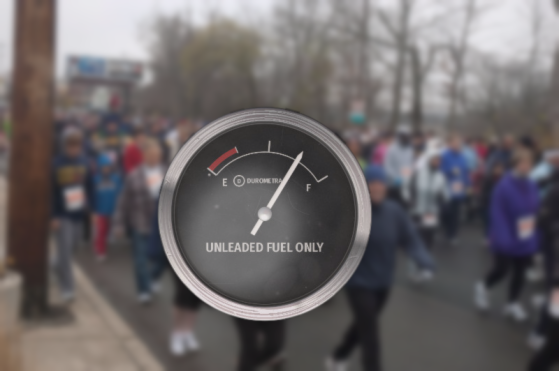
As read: **0.75**
